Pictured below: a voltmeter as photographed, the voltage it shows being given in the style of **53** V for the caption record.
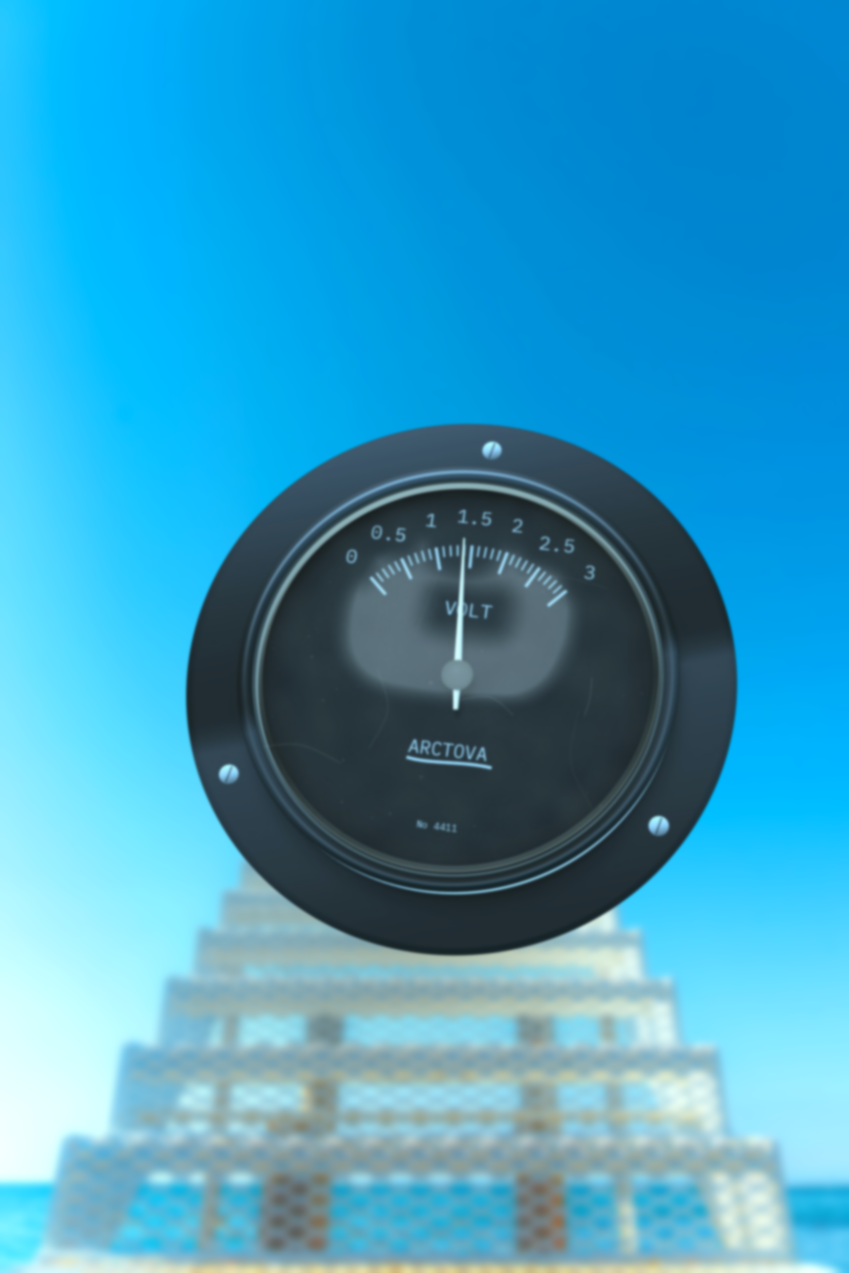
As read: **1.4** V
